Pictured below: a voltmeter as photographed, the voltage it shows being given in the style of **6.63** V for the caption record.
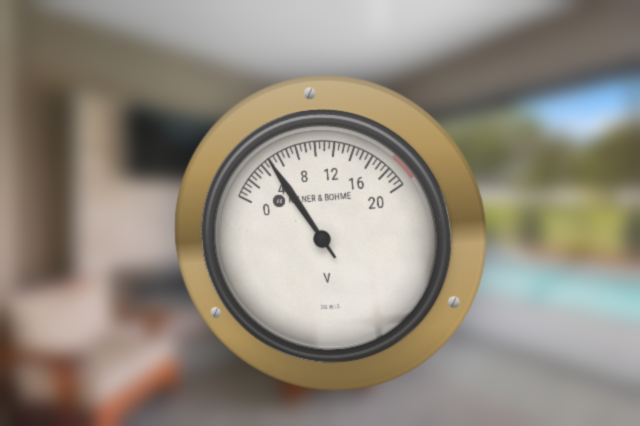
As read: **5** V
